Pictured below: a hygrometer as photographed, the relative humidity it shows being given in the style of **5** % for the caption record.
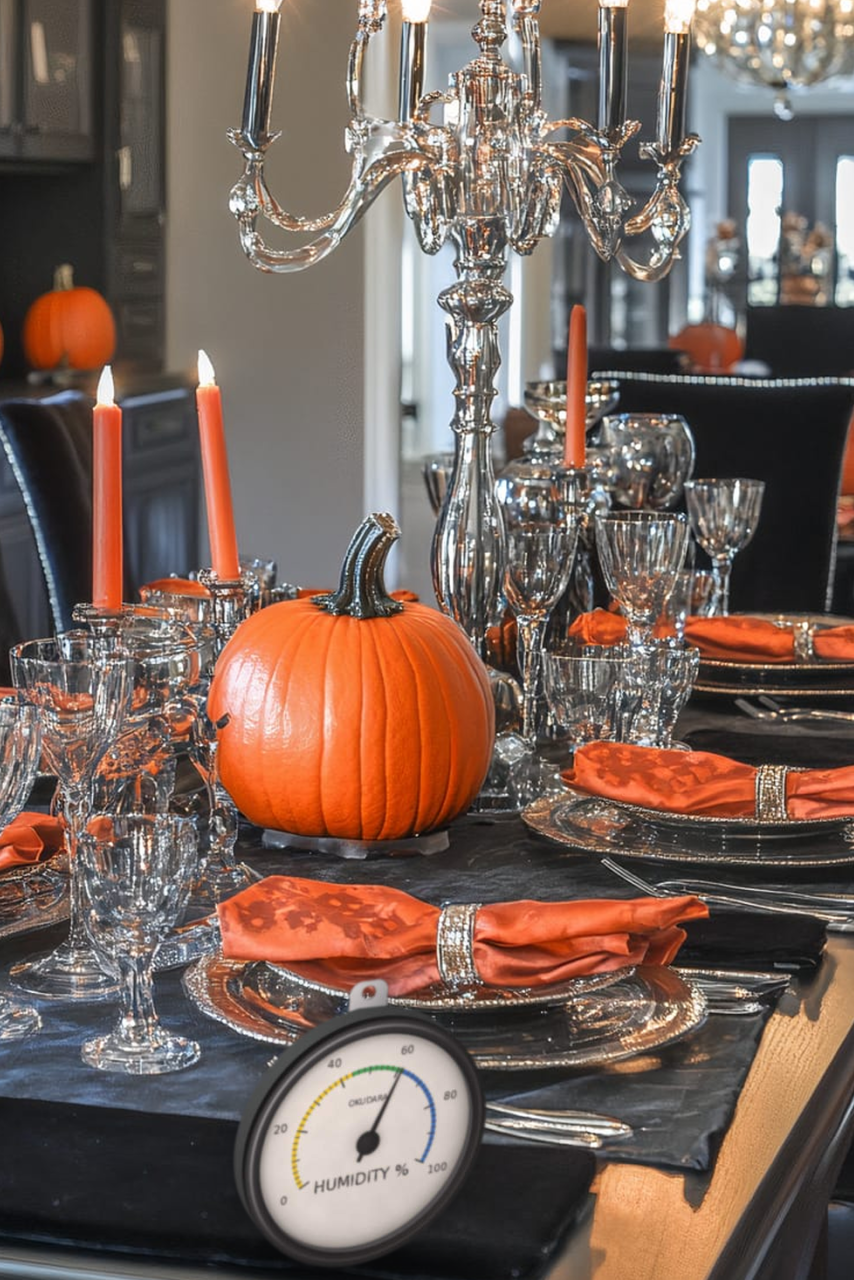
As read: **60** %
